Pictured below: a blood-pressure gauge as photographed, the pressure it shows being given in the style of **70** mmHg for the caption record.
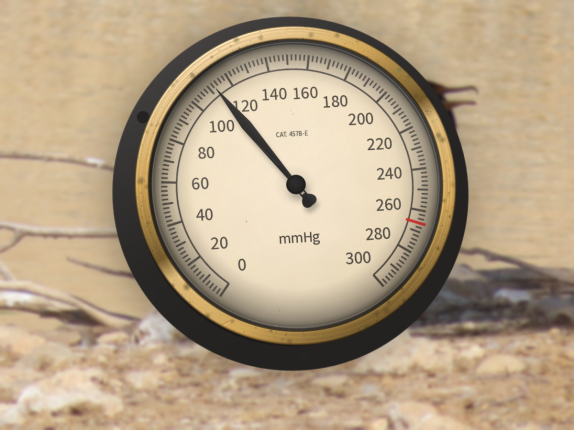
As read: **112** mmHg
